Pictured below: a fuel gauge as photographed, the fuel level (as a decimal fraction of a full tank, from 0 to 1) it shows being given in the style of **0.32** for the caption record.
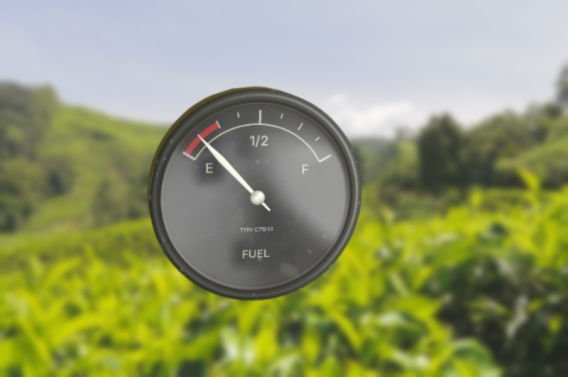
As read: **0.125**
